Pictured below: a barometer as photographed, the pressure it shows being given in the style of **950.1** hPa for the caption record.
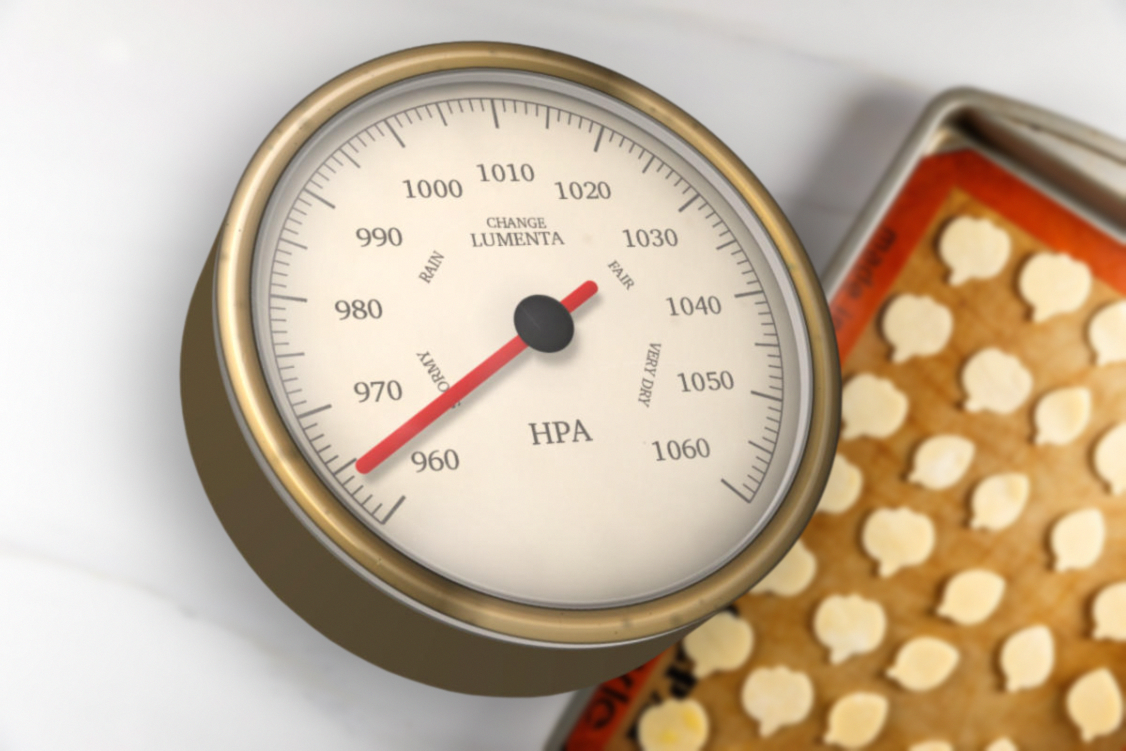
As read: **964** hPa
